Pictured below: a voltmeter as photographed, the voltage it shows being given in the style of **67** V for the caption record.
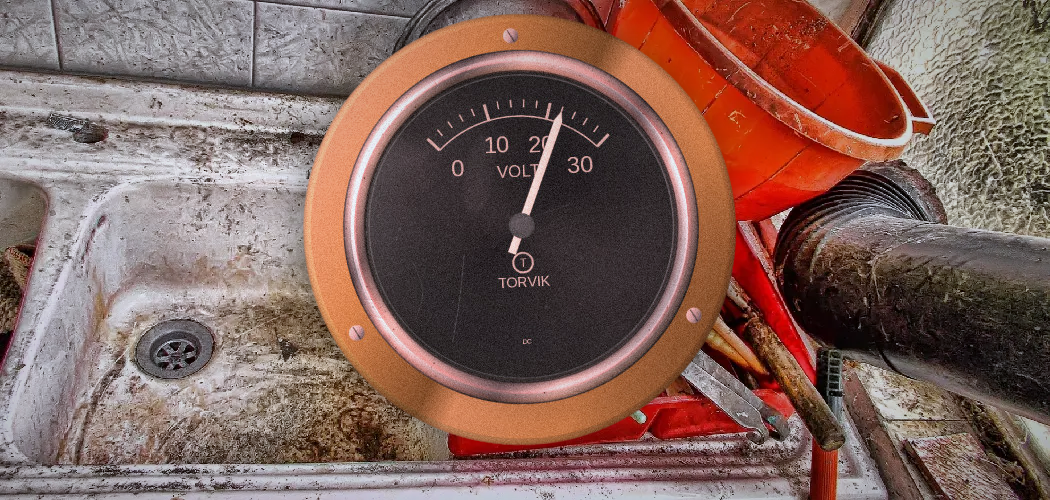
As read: **22** V
